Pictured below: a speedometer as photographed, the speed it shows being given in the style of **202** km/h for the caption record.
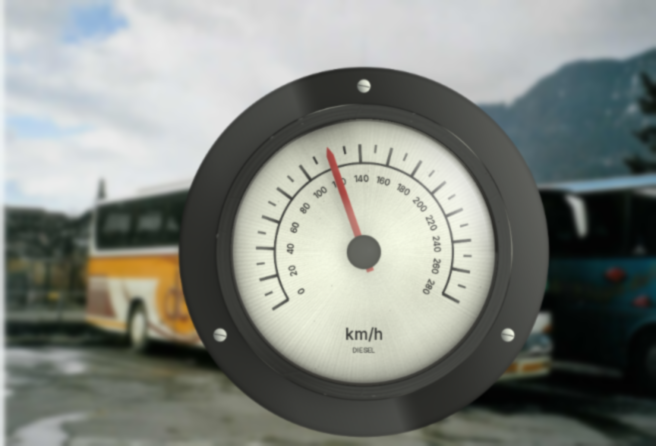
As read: **120** km/h
